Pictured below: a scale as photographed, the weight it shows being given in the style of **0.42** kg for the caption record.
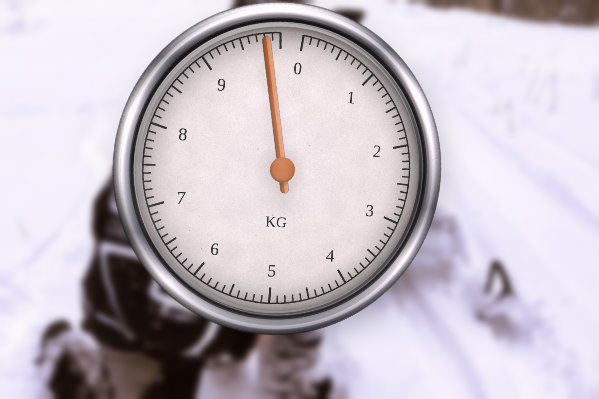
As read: **9.8** kg
